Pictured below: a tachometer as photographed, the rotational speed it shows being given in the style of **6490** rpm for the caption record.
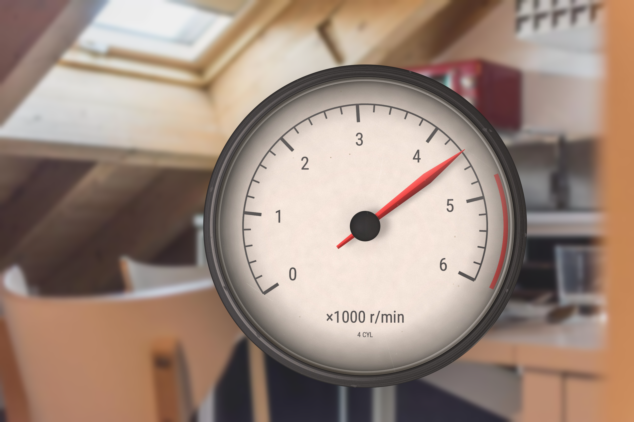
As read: **4400** rpm
